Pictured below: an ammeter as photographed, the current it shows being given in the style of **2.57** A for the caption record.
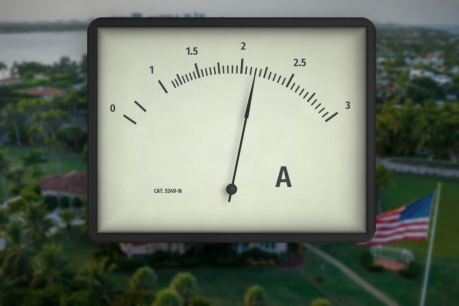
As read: **2.15** A
